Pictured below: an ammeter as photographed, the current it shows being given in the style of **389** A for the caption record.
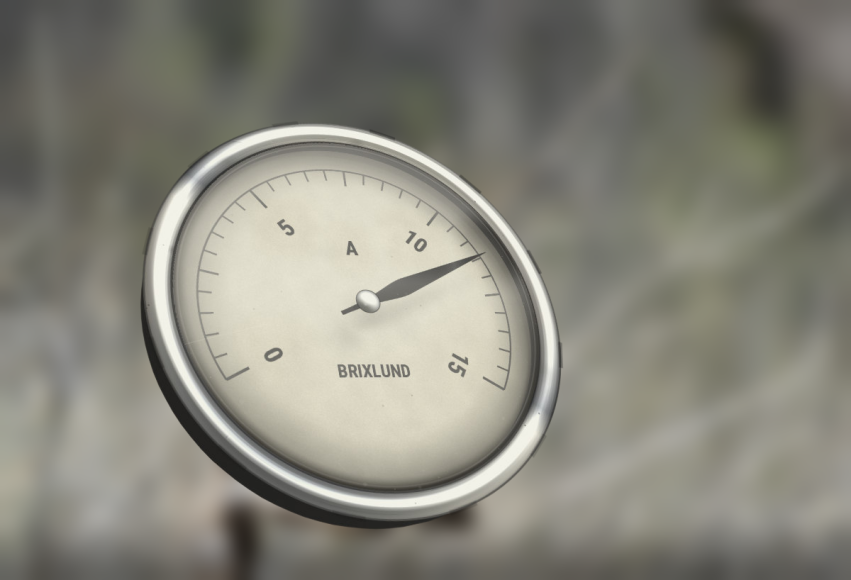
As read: **11.5** A
